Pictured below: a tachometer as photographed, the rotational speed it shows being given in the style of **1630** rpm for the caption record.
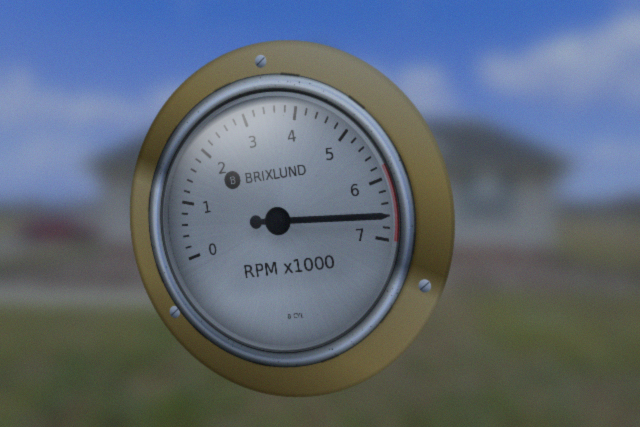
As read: **6600** rpm
